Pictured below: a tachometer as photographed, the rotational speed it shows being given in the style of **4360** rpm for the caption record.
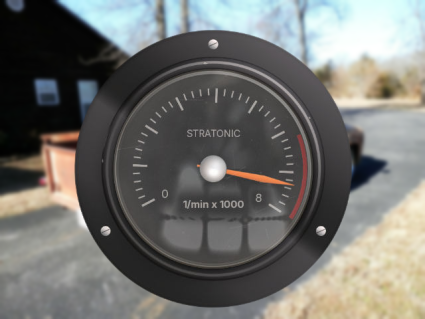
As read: **7300** rpm
